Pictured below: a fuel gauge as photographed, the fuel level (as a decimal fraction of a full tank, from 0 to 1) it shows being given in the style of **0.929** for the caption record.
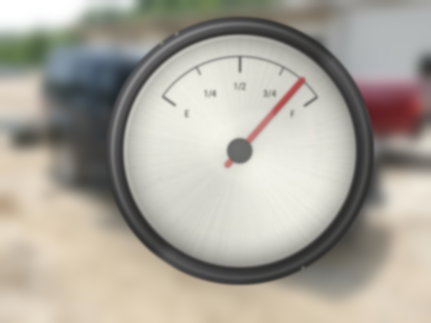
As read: **0.875**
